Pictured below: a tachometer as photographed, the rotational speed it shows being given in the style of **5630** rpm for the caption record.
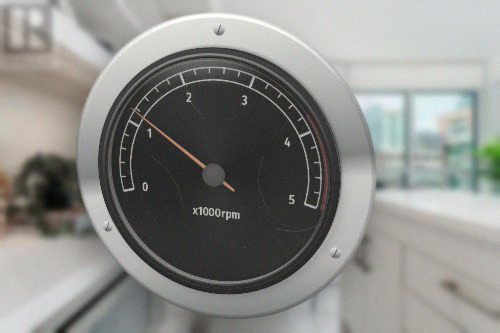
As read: **1200** rpm
